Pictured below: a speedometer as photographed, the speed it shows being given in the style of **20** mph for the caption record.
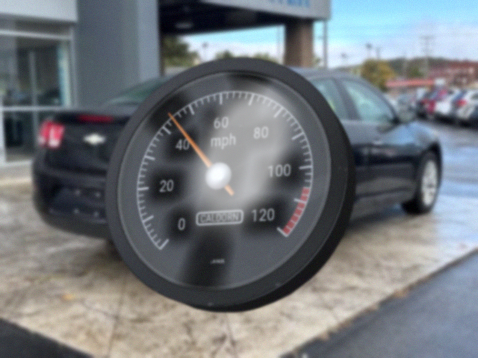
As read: **44** mph
